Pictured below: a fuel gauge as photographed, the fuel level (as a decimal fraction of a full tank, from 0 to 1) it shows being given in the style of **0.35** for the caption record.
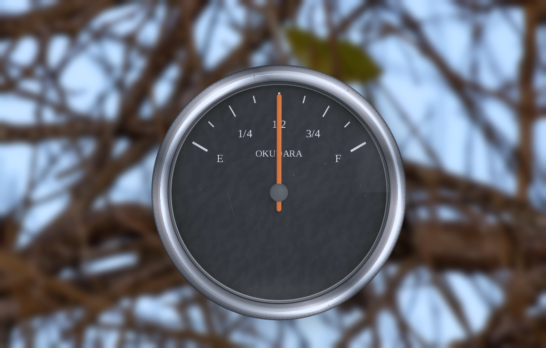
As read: **0.5**
